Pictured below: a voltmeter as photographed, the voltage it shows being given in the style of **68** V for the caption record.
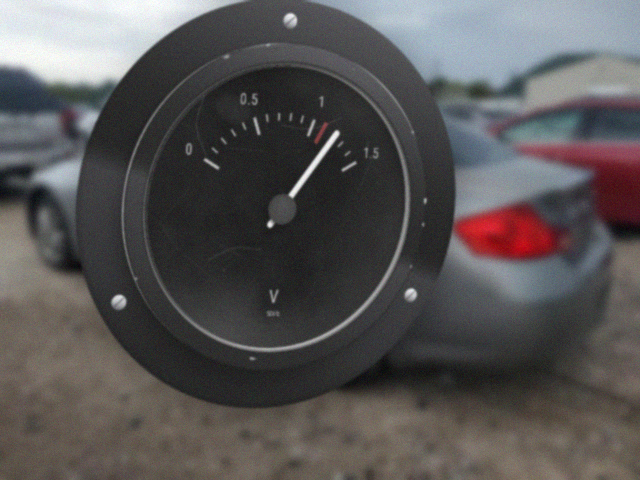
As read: **1.2** V
